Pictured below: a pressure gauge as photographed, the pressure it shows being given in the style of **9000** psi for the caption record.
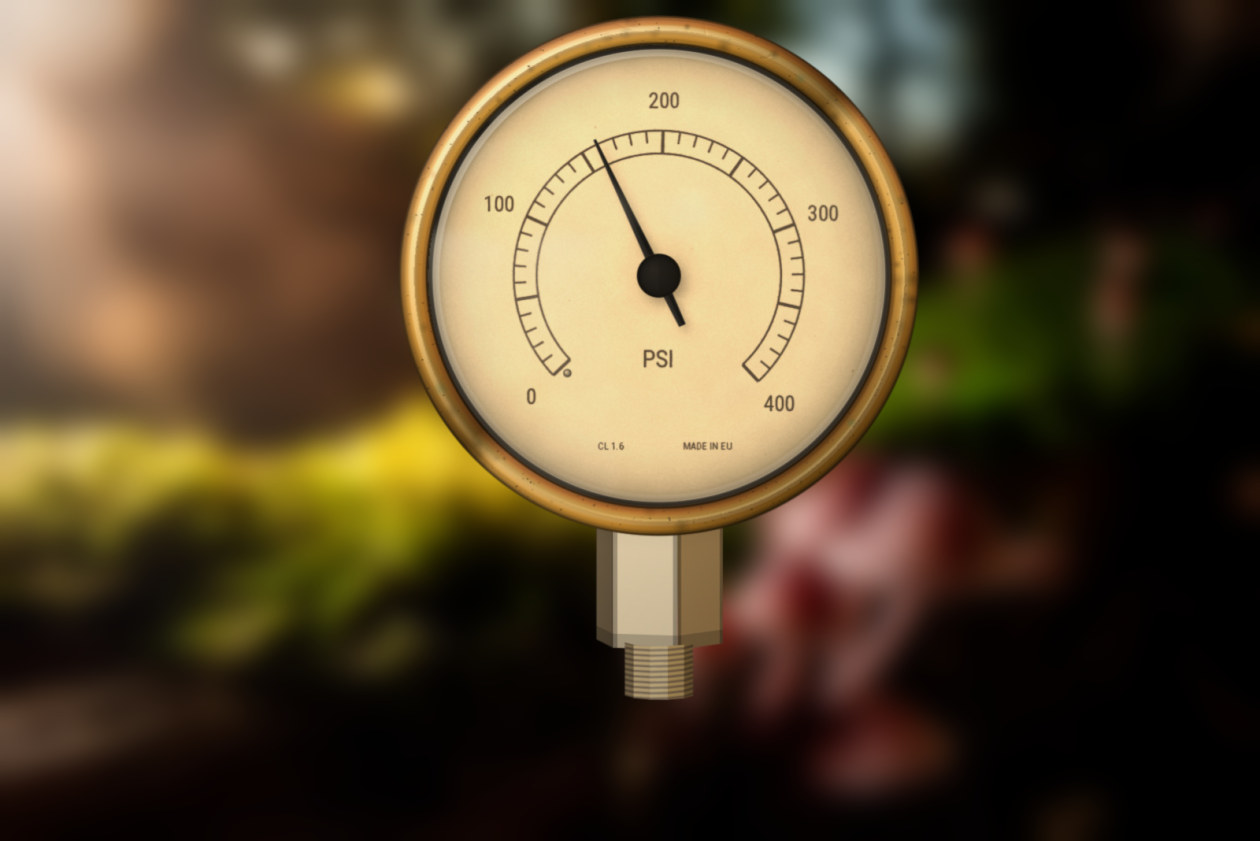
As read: **160** psi
